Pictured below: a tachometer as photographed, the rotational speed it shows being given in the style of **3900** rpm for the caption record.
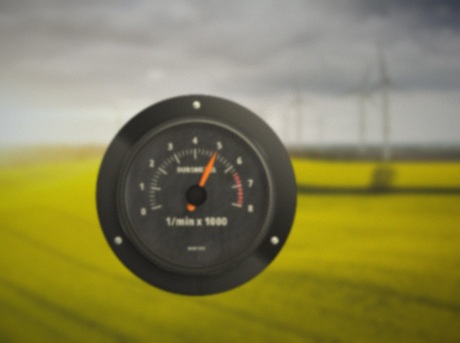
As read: **5000** rpm
